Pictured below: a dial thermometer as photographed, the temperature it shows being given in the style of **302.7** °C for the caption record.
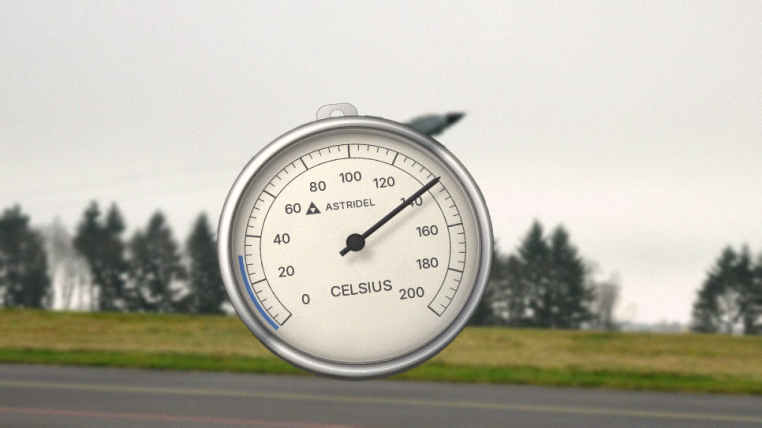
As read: **140** °C
